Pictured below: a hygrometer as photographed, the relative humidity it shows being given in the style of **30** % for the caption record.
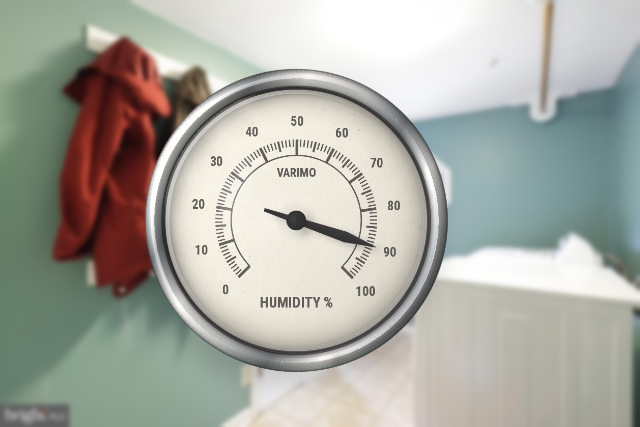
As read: **90** %
